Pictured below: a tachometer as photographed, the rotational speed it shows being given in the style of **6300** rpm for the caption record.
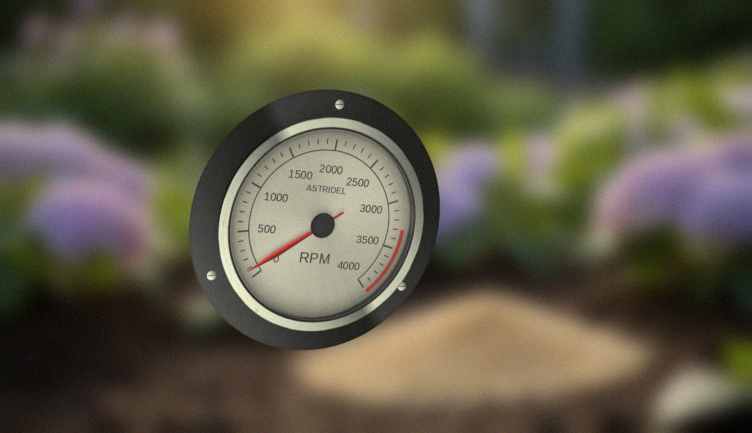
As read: **100** rpm
